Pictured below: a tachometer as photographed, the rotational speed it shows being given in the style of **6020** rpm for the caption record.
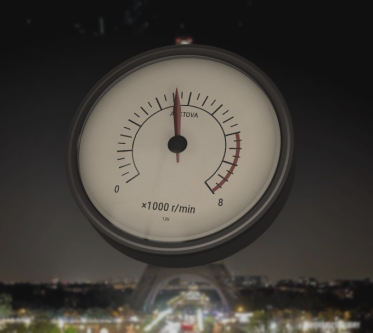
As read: **3625** rpm
